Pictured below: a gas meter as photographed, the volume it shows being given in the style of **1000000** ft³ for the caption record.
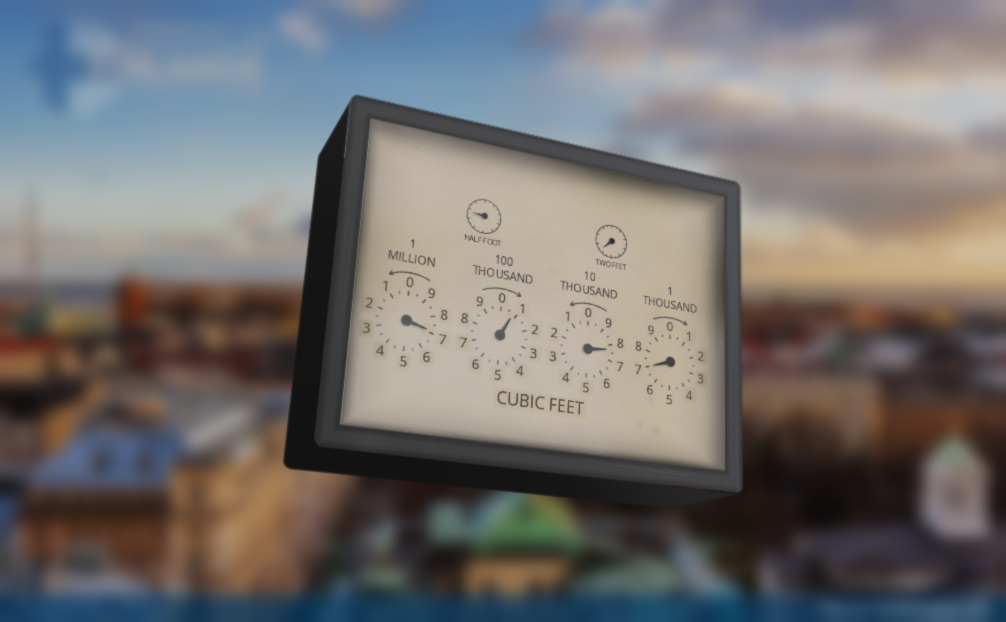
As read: **707700** ft³
